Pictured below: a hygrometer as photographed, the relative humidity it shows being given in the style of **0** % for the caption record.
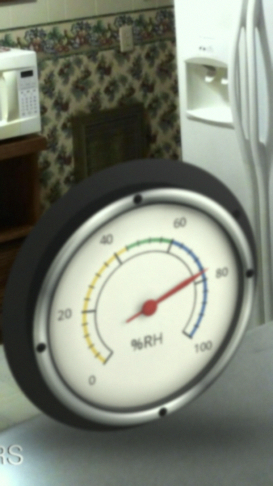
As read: **76** %
